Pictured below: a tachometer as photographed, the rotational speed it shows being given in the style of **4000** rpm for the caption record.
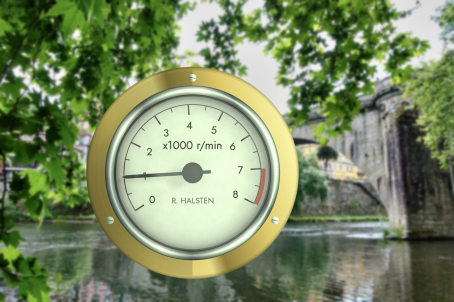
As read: **1000** rpm
